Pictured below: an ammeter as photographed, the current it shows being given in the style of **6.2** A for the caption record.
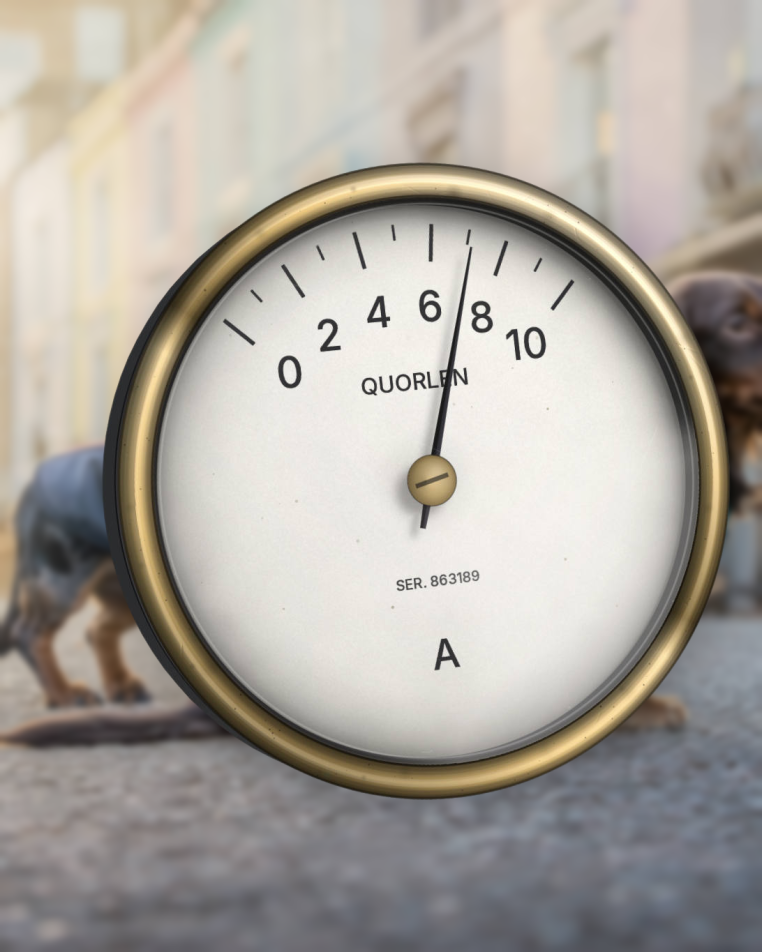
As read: **7** A
